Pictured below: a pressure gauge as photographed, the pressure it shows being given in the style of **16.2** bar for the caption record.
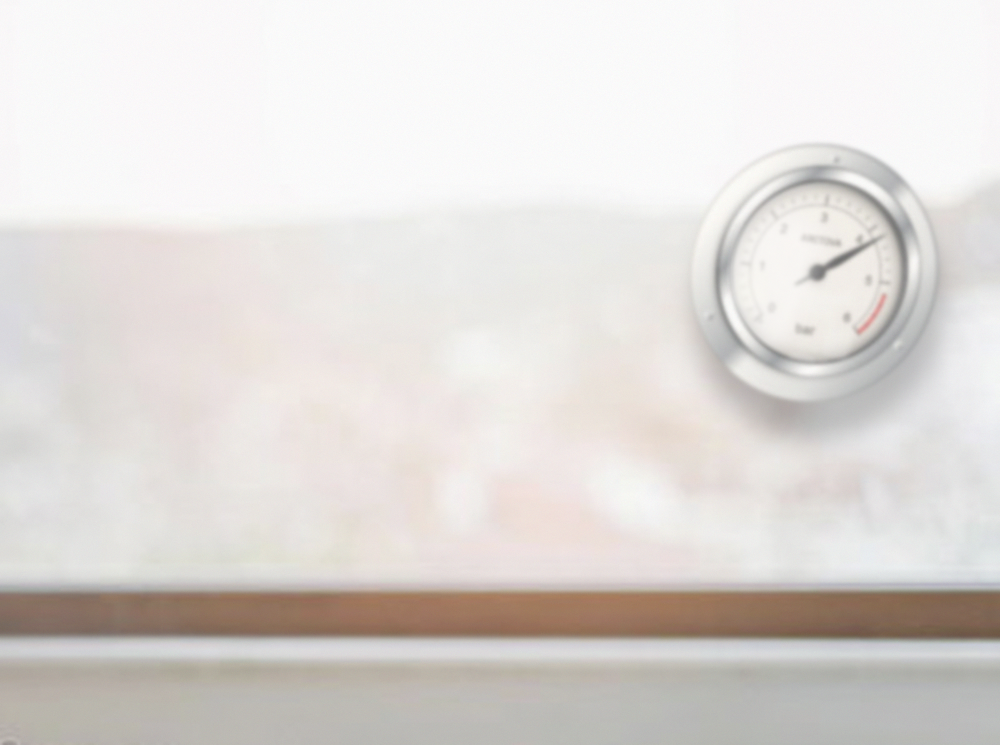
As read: **4.2** bar
